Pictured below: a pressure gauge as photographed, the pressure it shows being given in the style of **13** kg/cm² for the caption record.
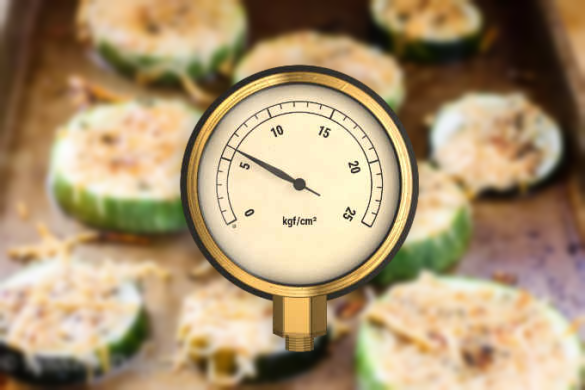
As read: **6** kg/cm²
